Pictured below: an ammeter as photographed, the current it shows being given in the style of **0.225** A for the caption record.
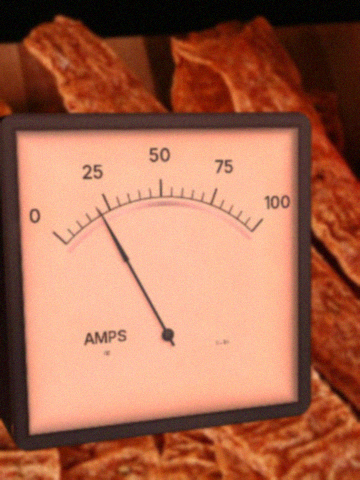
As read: **20** A
